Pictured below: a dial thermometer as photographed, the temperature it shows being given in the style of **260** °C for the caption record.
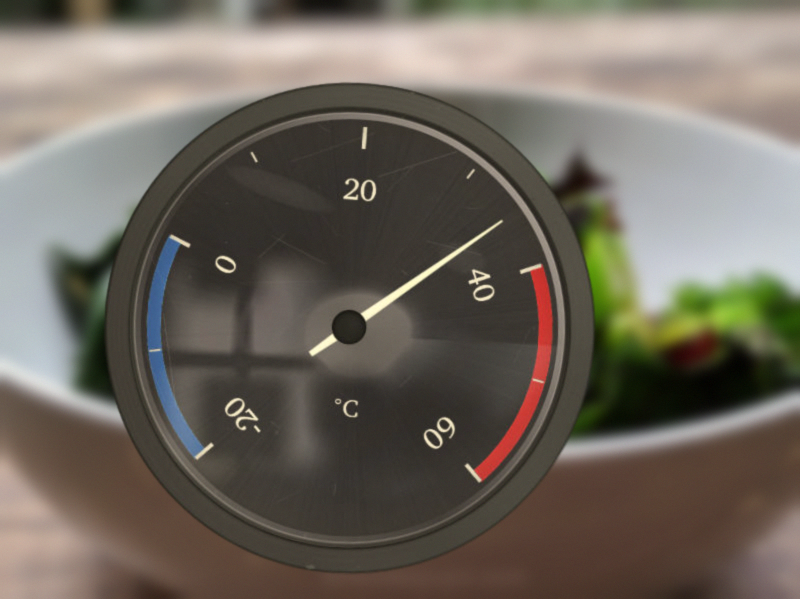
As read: **35** °C
